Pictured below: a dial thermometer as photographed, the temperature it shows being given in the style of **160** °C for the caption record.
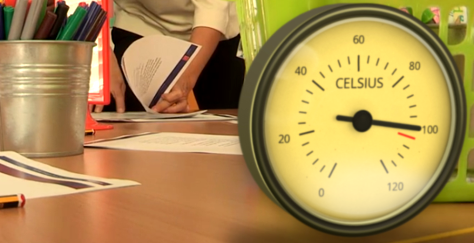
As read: **100** °C
